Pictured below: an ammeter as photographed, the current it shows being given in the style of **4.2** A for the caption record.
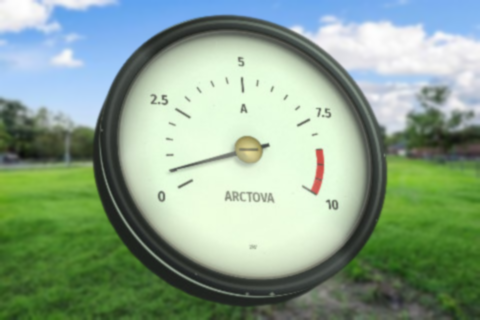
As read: **0.5** A
